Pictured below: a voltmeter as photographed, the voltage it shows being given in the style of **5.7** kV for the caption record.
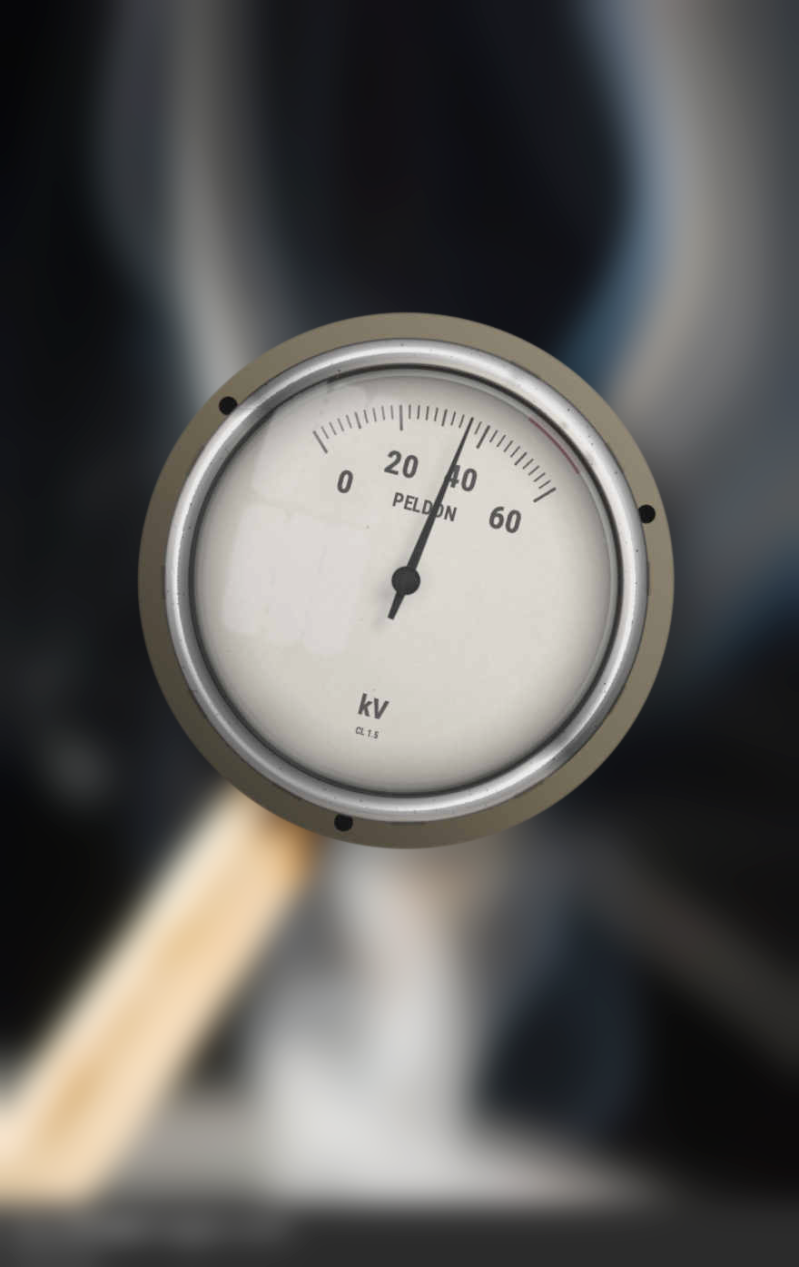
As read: **36** kV
